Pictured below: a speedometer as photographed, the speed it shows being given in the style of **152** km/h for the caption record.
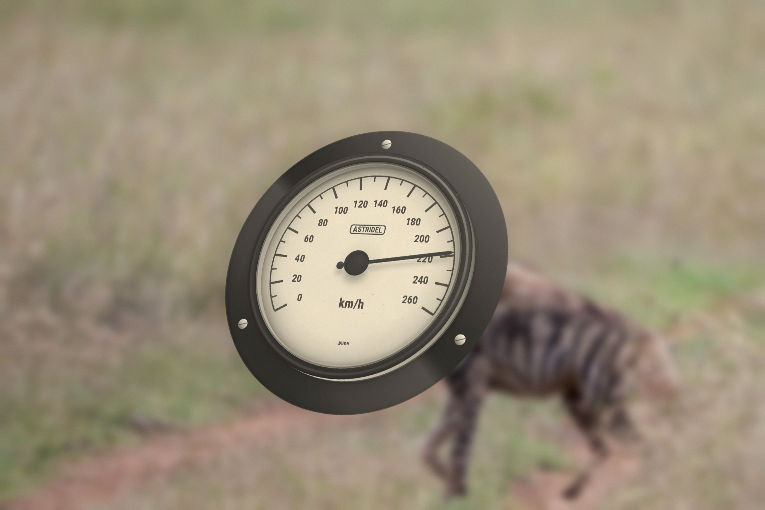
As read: **220** km/h
